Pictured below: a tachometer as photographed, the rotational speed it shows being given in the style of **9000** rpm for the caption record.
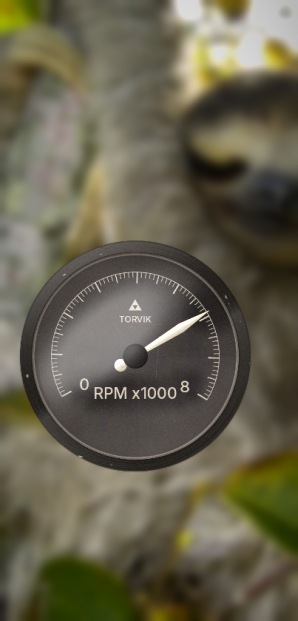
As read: **5900** rpm
